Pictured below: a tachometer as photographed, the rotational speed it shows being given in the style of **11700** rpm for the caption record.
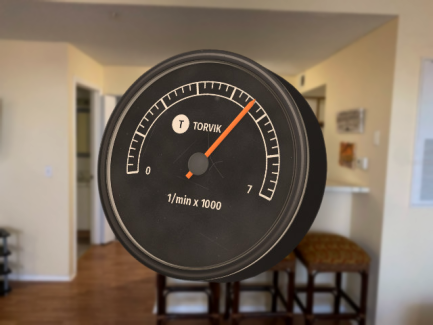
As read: **4600** rpm
